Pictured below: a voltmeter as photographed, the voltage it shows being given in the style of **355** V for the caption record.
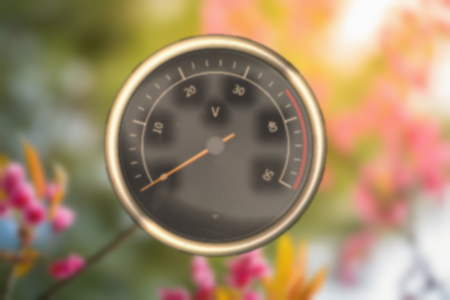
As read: **0** V
